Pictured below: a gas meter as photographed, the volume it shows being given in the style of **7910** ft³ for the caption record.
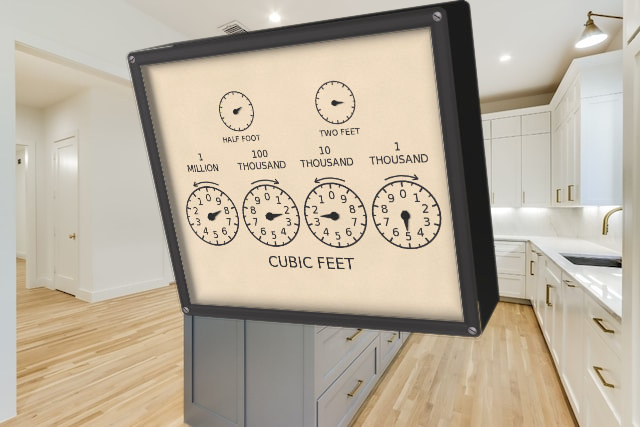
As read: **822500** ft³
